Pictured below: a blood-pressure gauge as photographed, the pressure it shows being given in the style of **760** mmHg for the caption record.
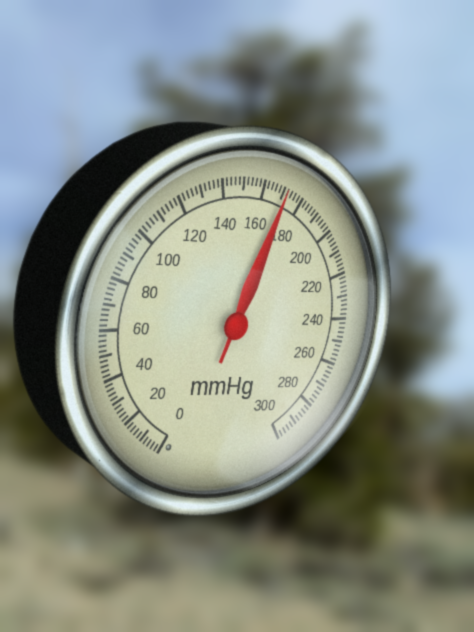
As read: **170** mmHg
